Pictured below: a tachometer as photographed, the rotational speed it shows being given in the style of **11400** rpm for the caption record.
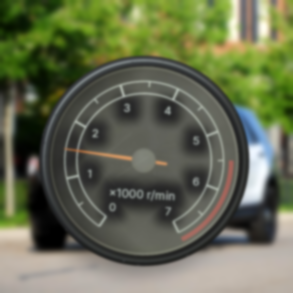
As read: **1500** rpm
